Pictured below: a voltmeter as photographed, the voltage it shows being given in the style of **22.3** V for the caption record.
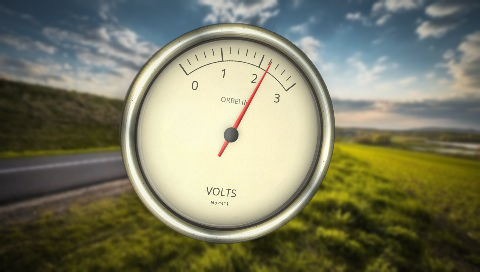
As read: **2.2** V
